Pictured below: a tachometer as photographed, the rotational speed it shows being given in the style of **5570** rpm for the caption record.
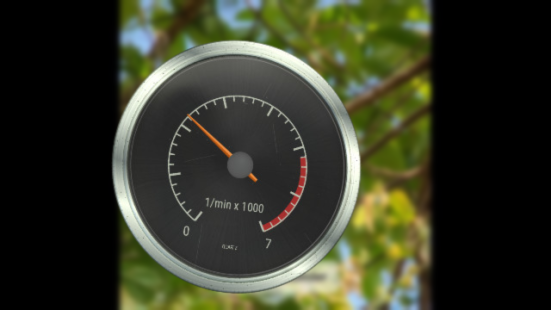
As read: **2200** rpm
